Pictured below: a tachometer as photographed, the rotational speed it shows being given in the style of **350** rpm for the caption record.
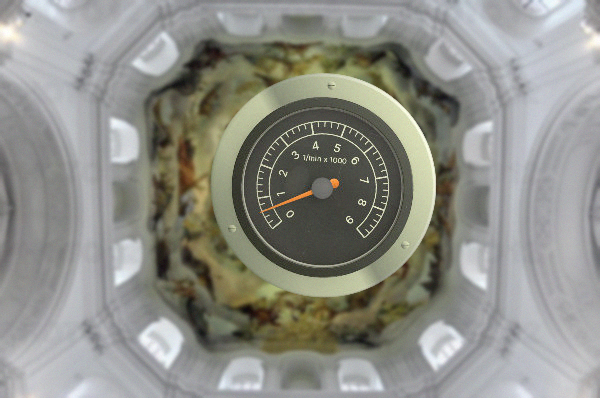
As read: **600** rpm
